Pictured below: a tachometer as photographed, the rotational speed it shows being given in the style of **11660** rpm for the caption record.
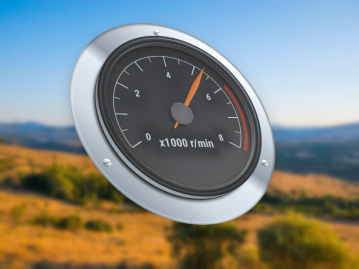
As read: **5250** rpm
